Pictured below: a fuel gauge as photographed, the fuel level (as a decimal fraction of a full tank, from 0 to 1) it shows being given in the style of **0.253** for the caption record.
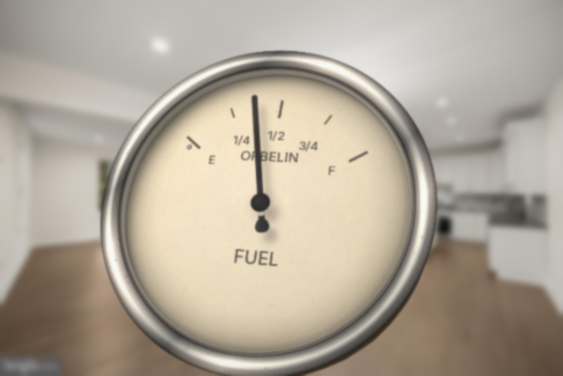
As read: **0.375**
